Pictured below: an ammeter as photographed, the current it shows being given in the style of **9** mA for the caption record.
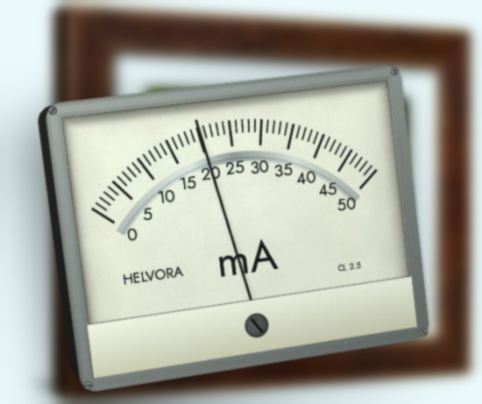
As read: **20** mA
